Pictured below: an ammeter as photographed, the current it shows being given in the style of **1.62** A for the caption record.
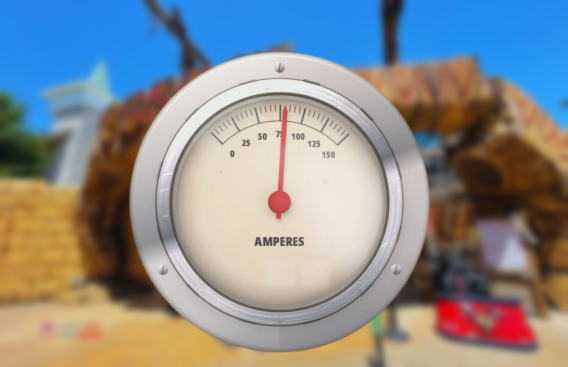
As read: **80** A
